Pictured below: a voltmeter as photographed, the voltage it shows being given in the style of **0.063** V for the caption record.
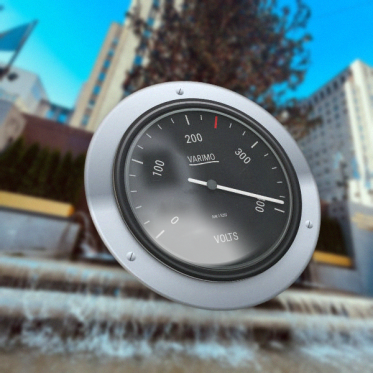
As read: **390** V
